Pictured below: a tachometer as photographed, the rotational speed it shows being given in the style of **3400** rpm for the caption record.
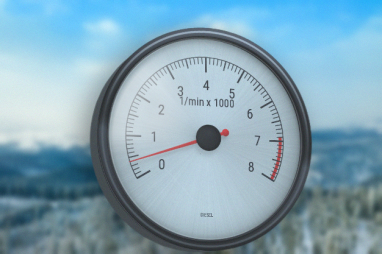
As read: **400** rpm
